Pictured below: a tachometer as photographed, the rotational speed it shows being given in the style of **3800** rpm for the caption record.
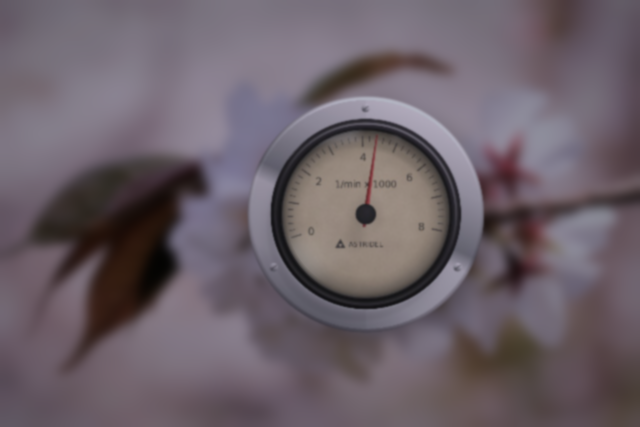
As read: **4400** rpm
